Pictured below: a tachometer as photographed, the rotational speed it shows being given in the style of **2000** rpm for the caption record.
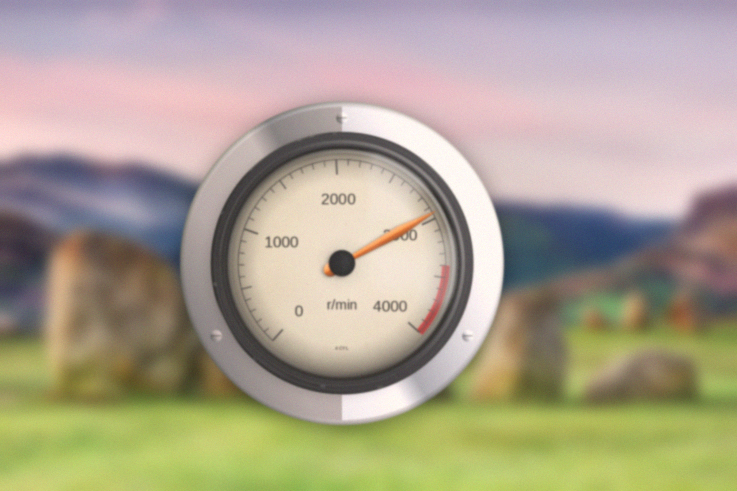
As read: **2950** rpm
